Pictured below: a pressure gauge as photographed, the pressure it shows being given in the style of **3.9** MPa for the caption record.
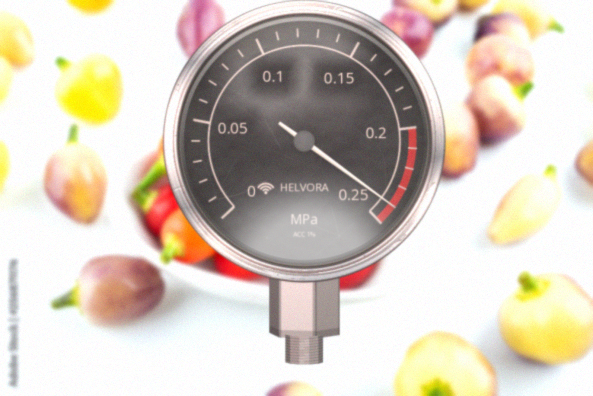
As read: **0.24** MPa
